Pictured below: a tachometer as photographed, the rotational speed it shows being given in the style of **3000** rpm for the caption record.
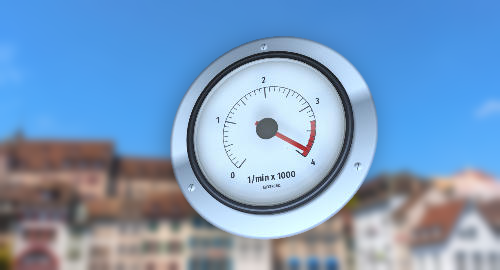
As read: **3900** rpm
